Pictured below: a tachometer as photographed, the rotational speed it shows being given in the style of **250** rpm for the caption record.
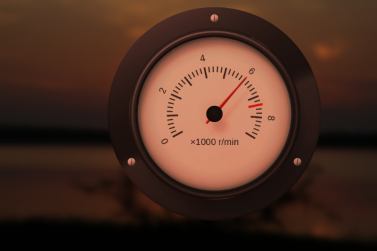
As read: **6000** rpm
